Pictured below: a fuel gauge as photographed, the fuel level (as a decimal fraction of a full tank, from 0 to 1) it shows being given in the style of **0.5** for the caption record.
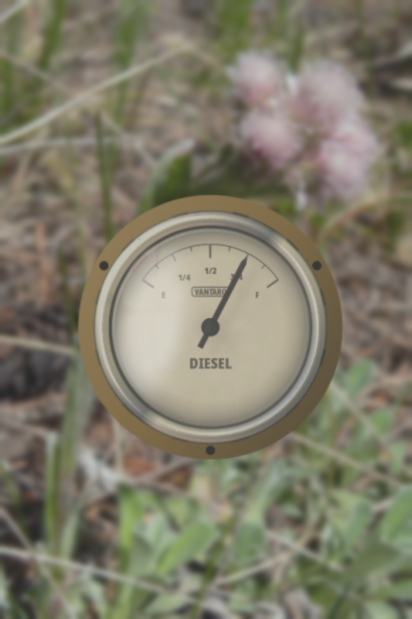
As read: **0.75**
